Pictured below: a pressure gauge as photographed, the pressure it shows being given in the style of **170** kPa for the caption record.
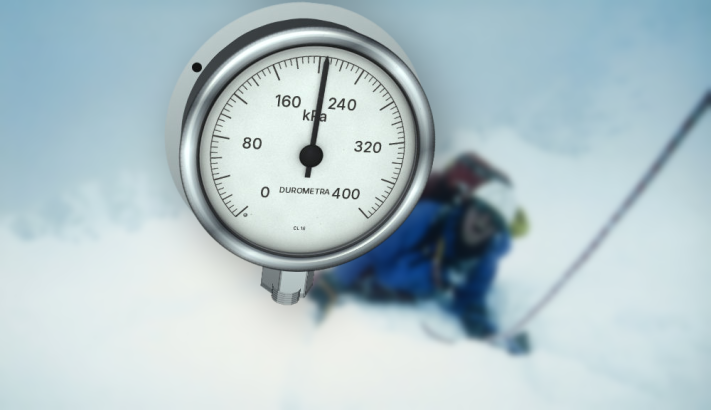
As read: **205** kPa
